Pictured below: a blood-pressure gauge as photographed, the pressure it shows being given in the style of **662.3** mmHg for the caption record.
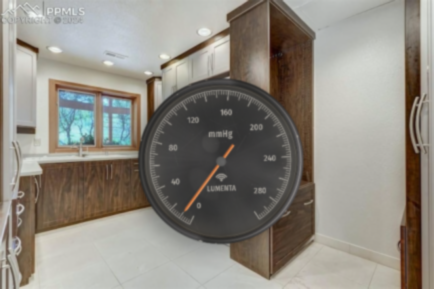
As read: **10** mmHg
